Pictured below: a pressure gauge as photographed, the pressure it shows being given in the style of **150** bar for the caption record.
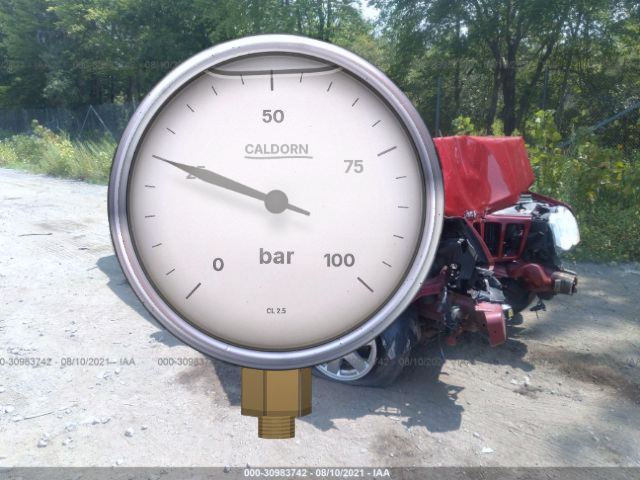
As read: **25** bar
